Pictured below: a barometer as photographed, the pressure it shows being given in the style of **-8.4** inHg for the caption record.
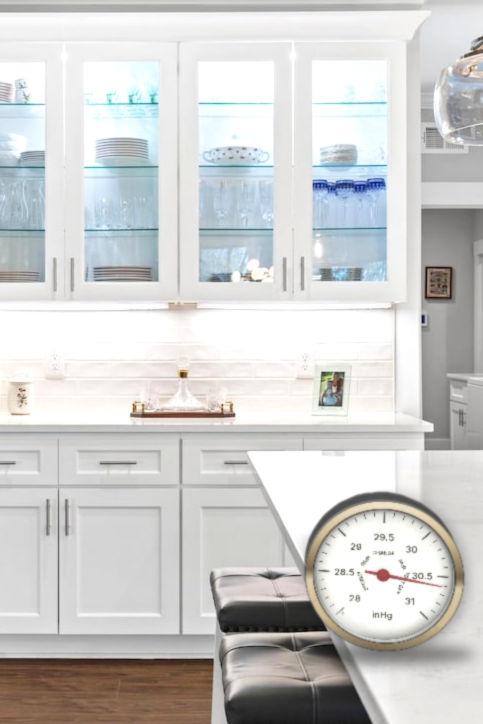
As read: **30.6** inHg
